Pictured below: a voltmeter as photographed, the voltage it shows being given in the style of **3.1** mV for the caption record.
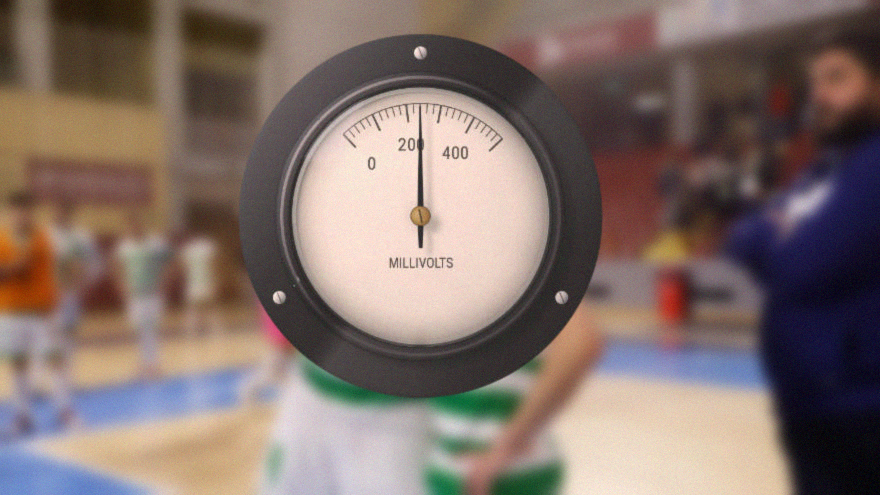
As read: **240** mV
